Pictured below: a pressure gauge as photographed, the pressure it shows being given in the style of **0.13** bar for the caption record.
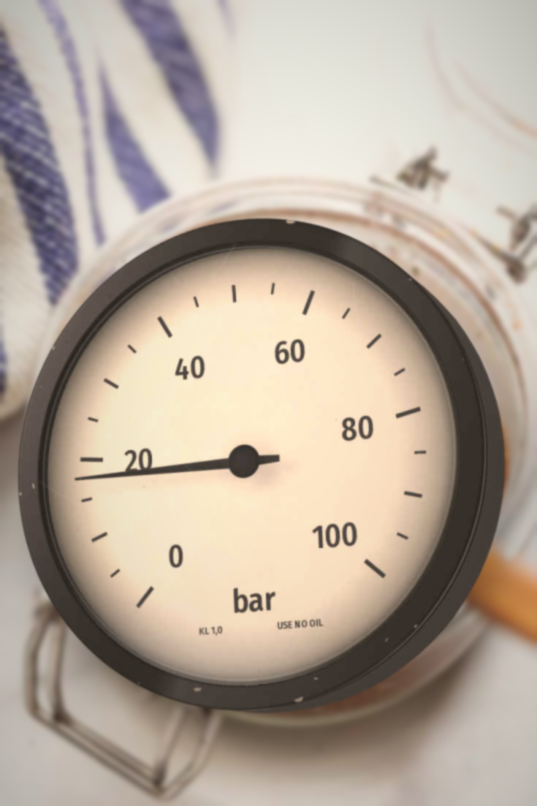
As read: **17.5** bar
